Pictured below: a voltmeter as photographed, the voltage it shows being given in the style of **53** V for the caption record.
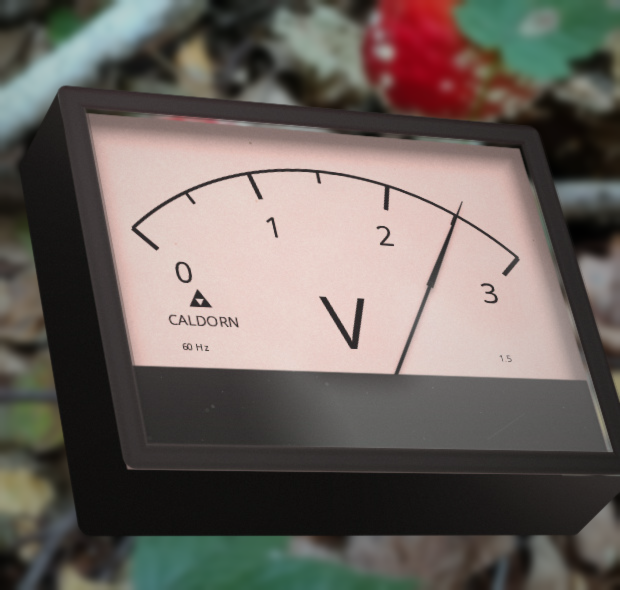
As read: **2.5** V
